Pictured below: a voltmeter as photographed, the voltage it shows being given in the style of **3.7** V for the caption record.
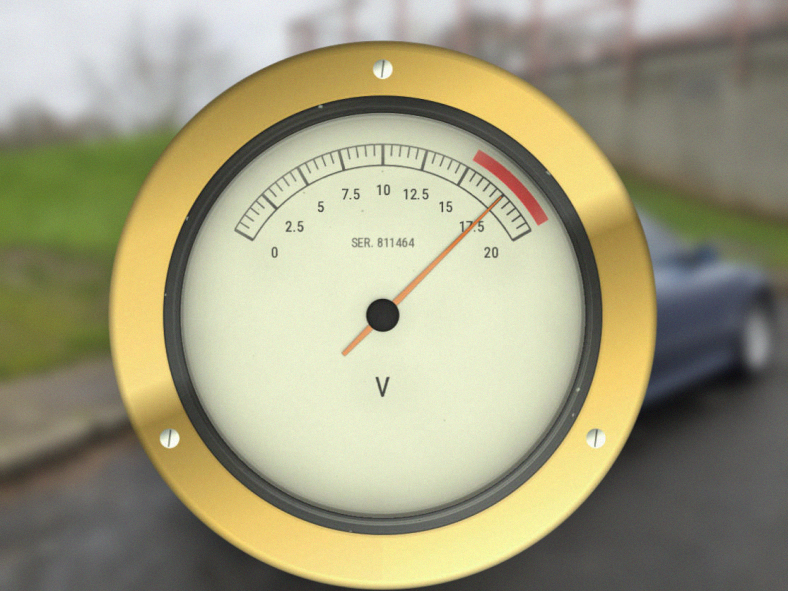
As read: **17.5** V
